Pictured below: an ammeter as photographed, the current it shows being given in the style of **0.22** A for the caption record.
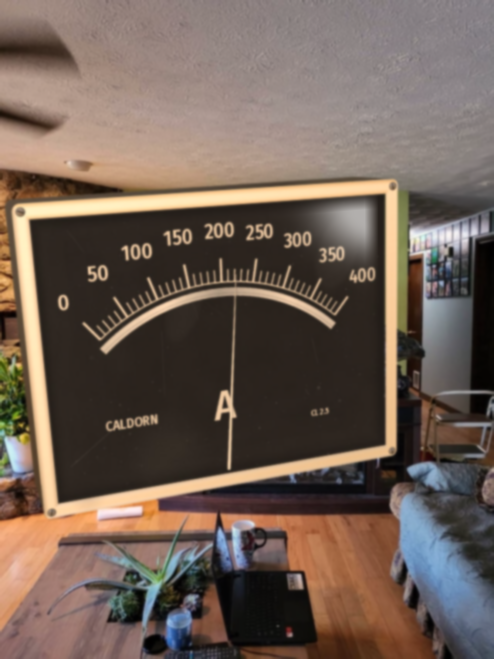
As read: **220** A
